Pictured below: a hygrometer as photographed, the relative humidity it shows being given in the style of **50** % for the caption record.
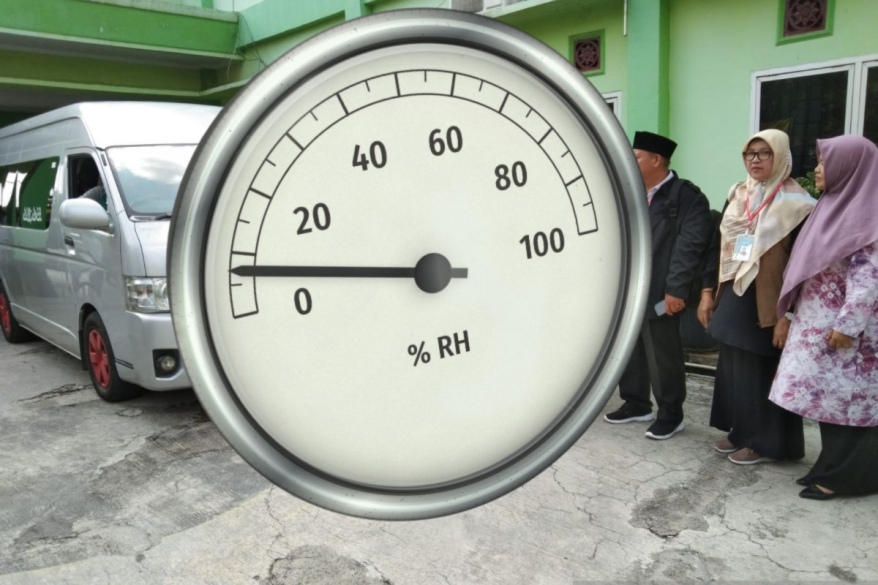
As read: **7.5** %
